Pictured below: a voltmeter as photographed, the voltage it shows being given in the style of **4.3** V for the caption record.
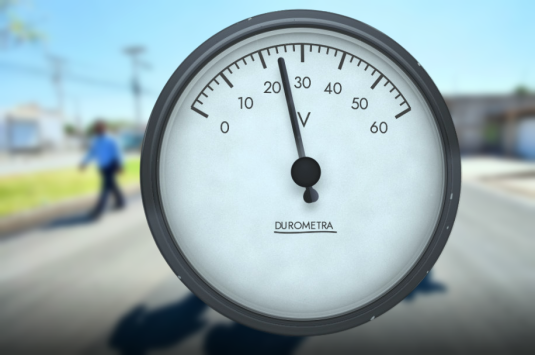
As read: **24** V
